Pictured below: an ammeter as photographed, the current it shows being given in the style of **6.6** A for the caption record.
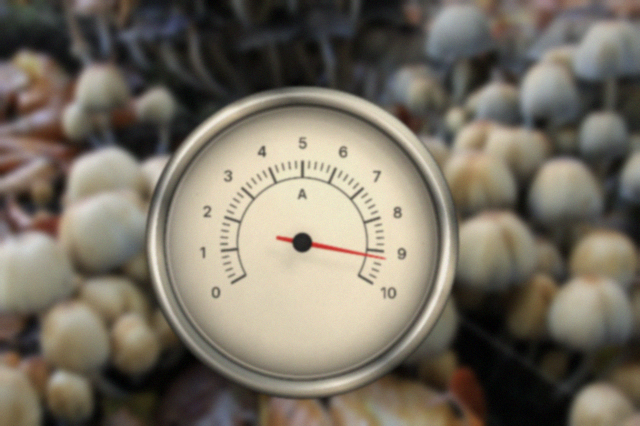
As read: **9.2** A
